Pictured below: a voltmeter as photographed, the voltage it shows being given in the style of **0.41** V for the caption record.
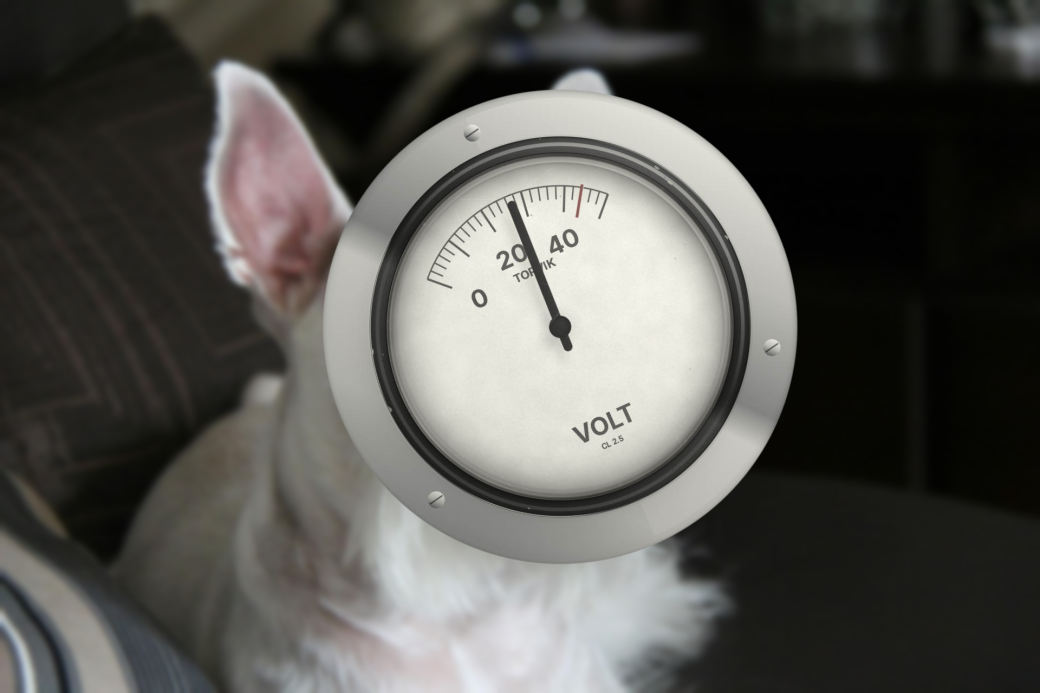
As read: **27** V
